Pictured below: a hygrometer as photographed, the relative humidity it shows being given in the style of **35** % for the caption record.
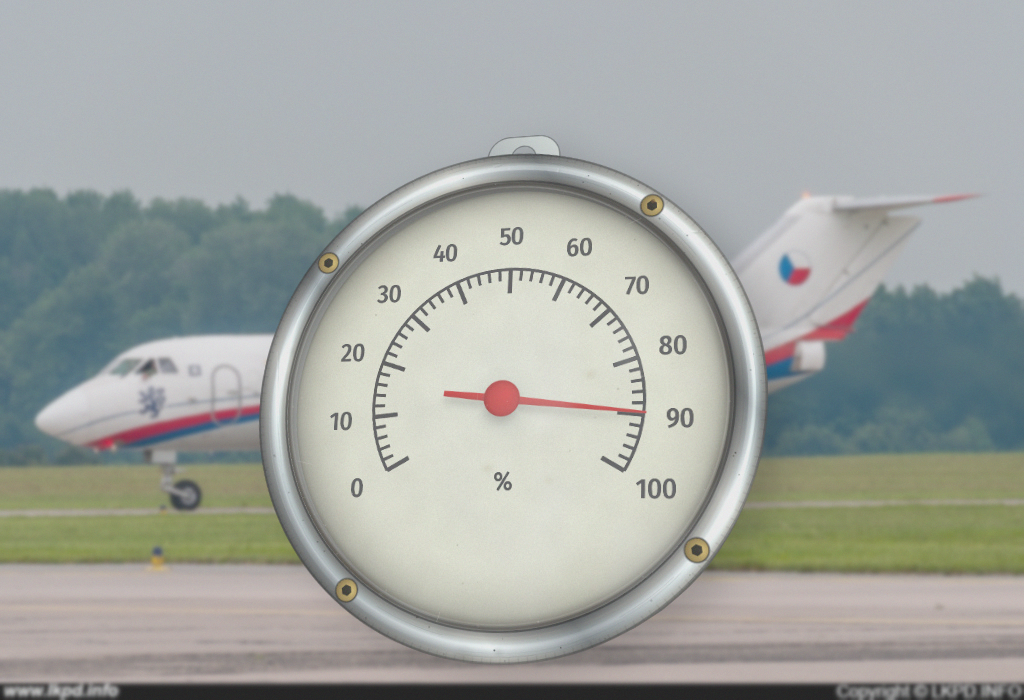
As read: **90** %
